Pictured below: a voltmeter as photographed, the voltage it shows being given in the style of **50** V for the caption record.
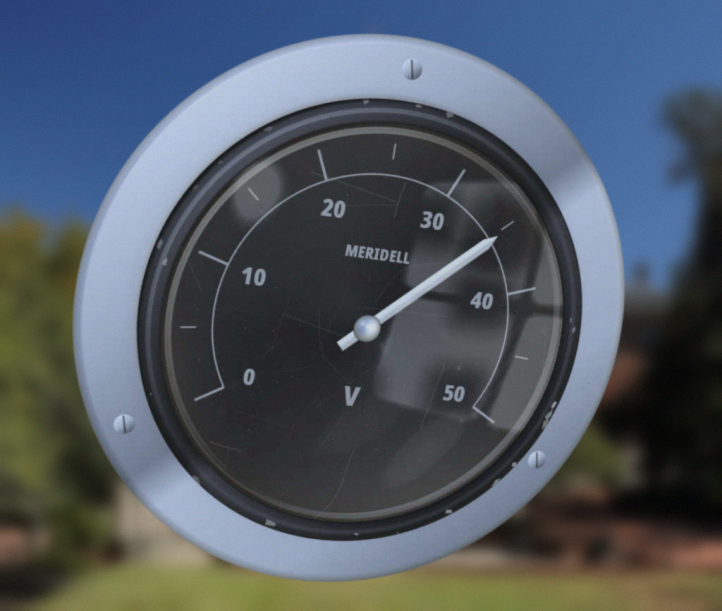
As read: **35** V
